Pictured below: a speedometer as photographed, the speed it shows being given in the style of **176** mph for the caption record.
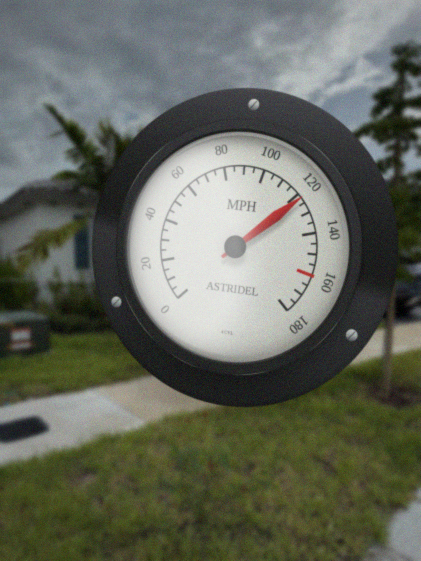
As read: **122.5** mph
